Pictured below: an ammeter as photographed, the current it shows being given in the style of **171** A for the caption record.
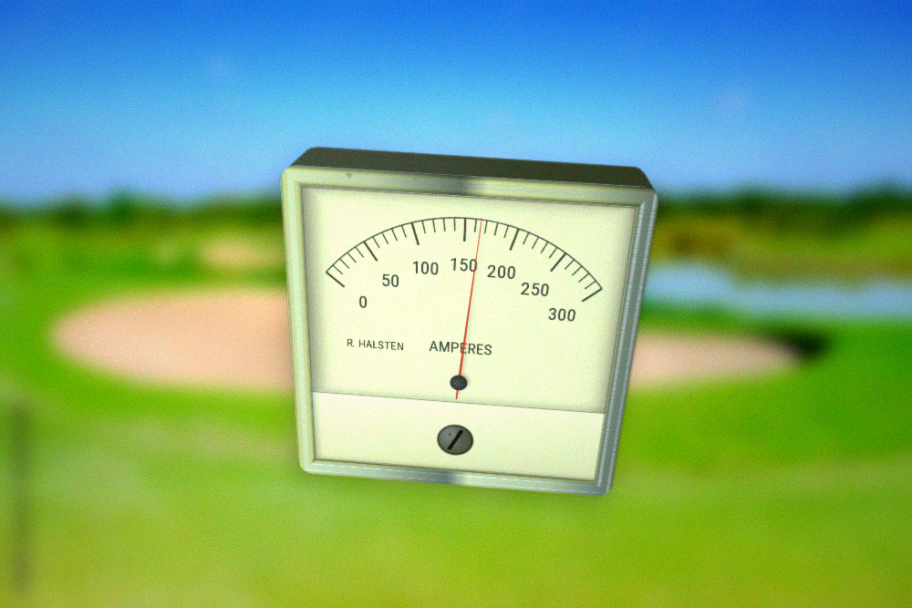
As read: **165** A
